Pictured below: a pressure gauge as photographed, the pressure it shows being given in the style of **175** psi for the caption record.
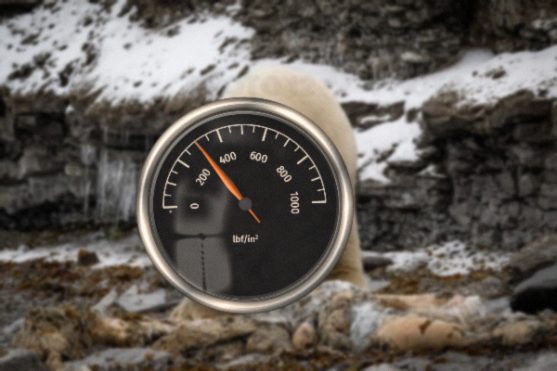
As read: **300** psi
